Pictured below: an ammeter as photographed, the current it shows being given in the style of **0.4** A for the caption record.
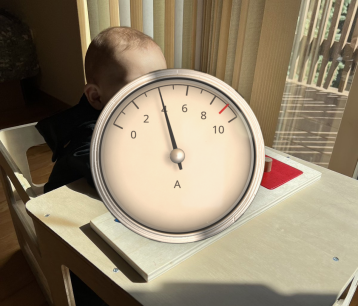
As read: **4** A
